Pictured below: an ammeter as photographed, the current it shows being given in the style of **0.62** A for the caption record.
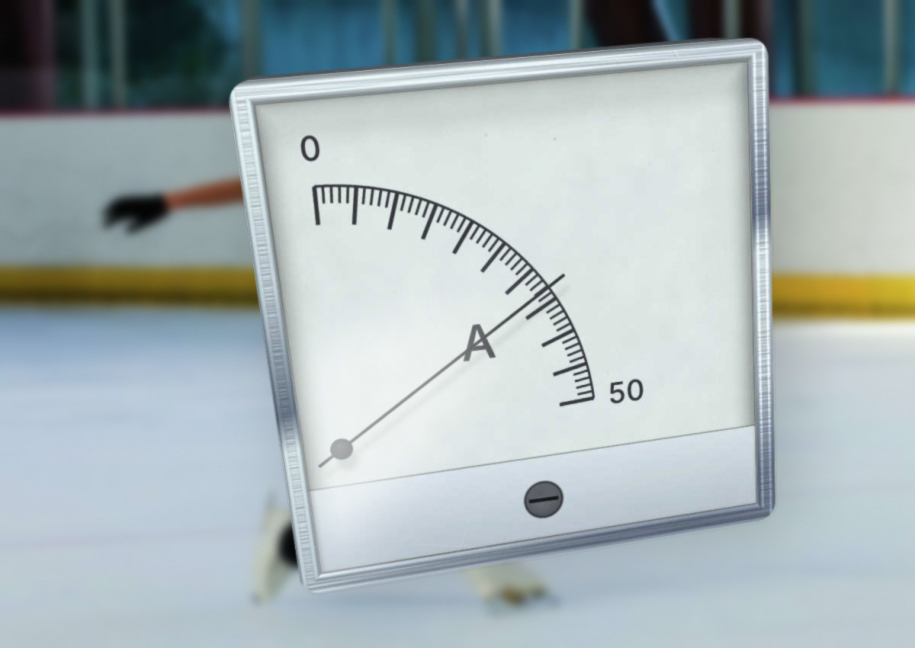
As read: **33** A
